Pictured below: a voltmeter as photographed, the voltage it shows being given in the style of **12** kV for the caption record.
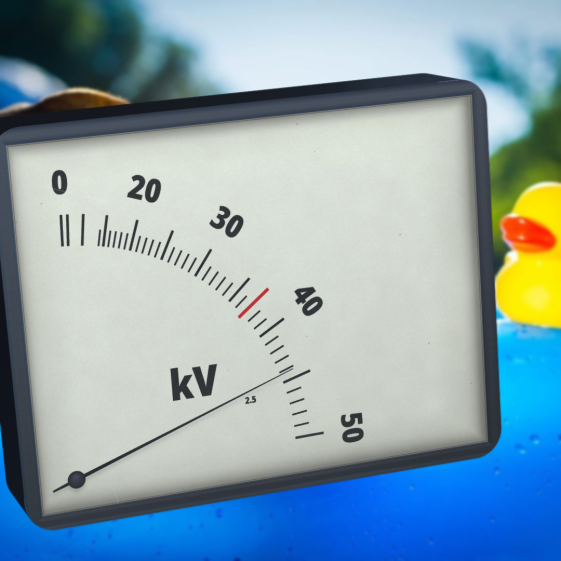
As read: **44** kV
